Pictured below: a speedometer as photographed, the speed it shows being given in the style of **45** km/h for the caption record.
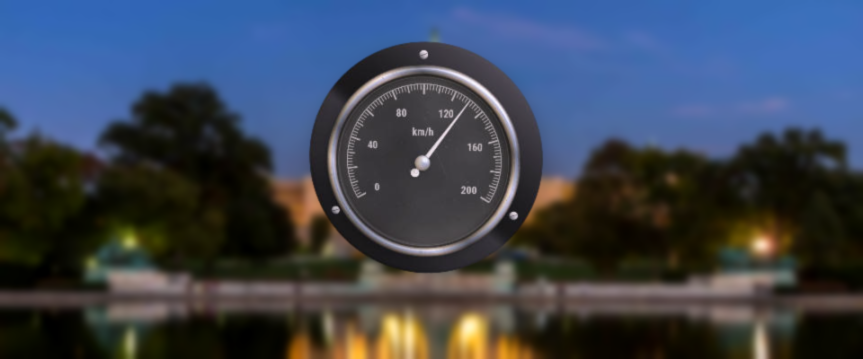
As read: **130** km/h
